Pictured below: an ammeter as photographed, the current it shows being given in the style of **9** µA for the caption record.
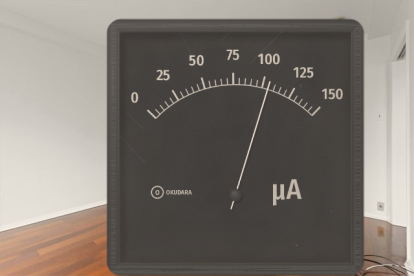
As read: **105** µA
